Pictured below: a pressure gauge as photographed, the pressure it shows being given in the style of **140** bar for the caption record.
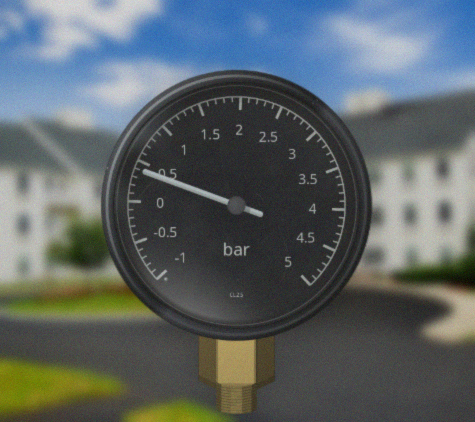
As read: **0.4** bar
